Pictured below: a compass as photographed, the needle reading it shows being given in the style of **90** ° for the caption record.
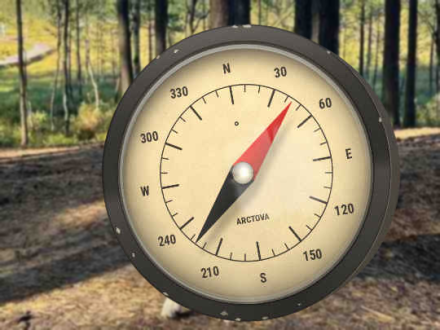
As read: **45** °
